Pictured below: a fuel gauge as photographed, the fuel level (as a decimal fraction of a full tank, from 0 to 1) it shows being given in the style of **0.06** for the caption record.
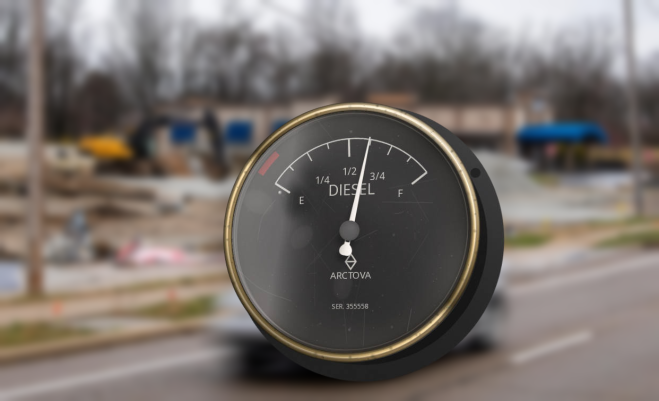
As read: **0.625**
